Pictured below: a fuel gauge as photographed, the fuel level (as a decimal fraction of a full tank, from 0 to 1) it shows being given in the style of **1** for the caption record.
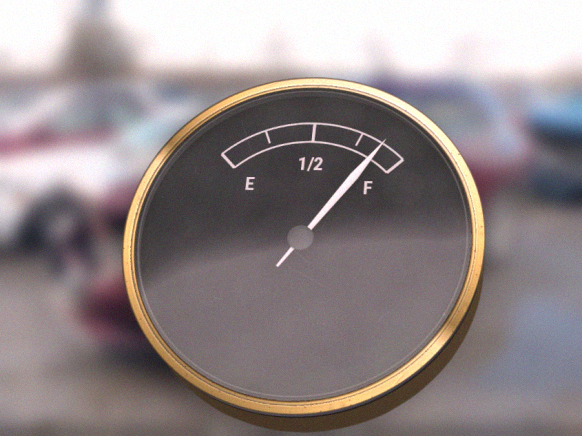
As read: **0.875**
